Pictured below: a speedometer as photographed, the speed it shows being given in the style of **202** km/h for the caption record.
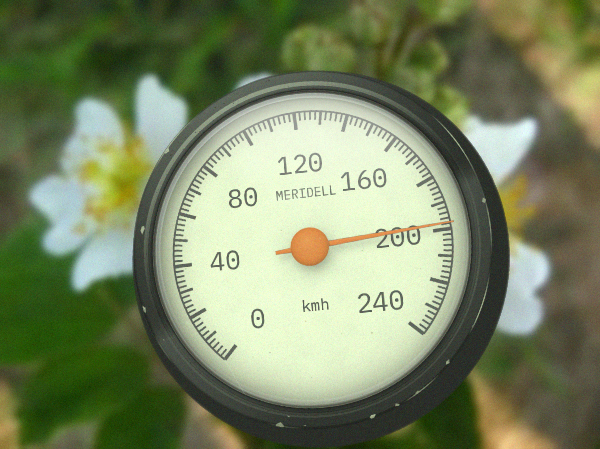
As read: **198** km/h
